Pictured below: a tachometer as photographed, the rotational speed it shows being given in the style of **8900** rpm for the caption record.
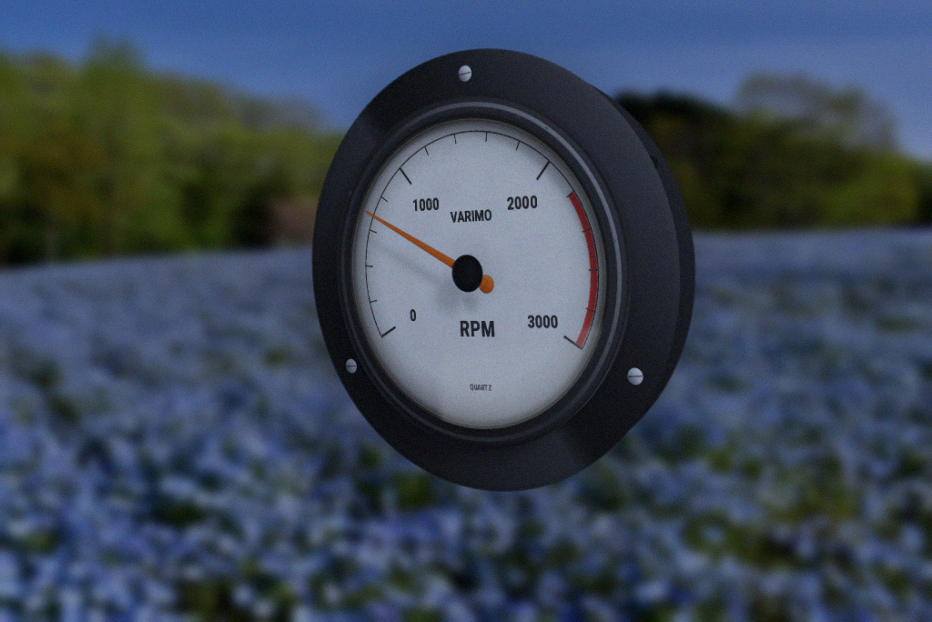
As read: **700** rpm
